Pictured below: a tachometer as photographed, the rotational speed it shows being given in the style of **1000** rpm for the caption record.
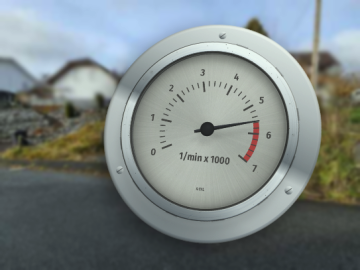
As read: **5600** rpm
